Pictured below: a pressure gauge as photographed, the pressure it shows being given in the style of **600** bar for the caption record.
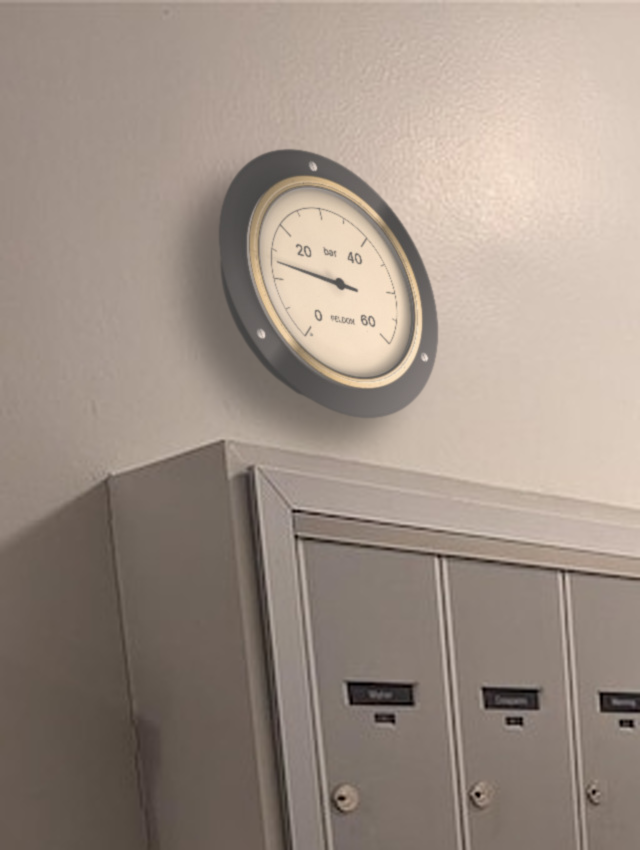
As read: **12.5** bar
